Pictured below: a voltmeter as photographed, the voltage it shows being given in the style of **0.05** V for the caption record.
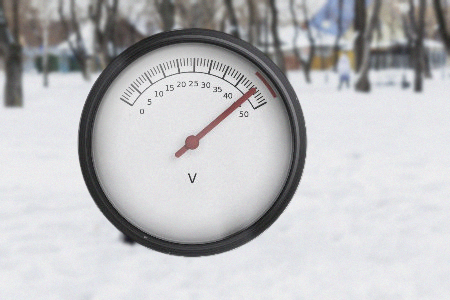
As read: **45** V
